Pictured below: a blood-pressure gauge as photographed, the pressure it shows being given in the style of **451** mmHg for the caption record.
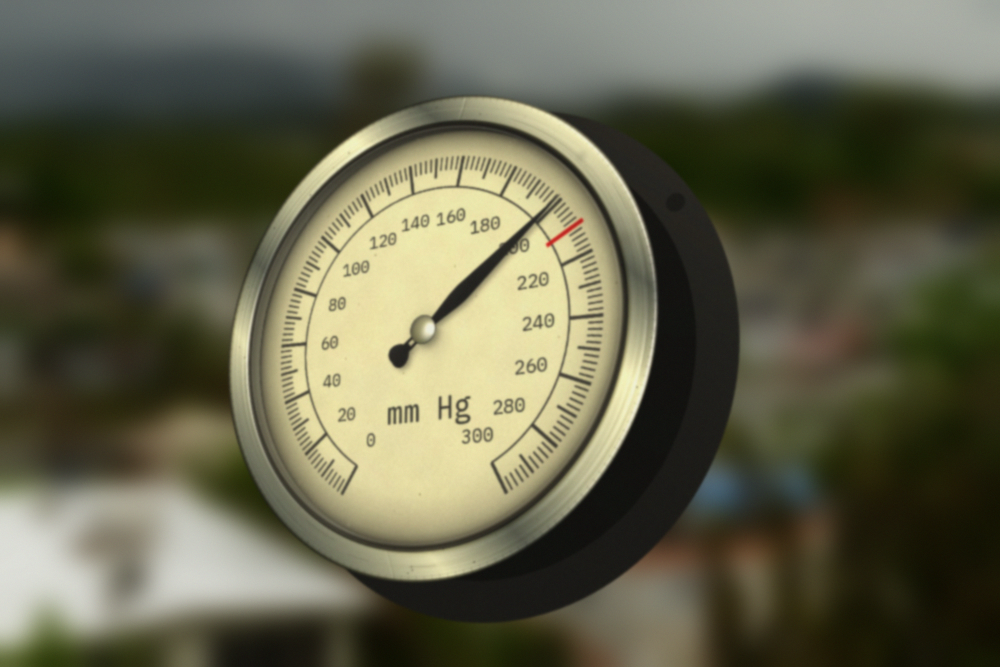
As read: **200** mmHg
